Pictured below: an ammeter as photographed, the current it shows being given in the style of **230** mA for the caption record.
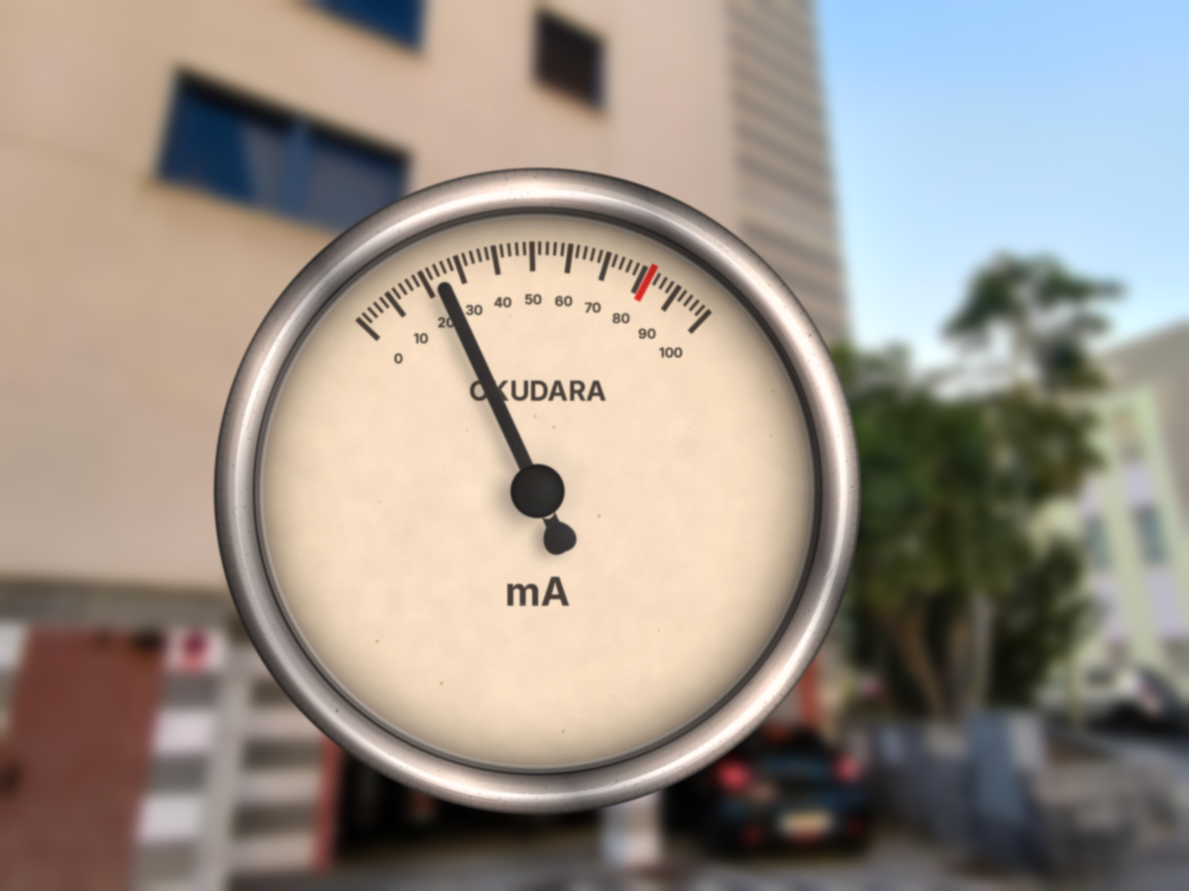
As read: **24** mA
